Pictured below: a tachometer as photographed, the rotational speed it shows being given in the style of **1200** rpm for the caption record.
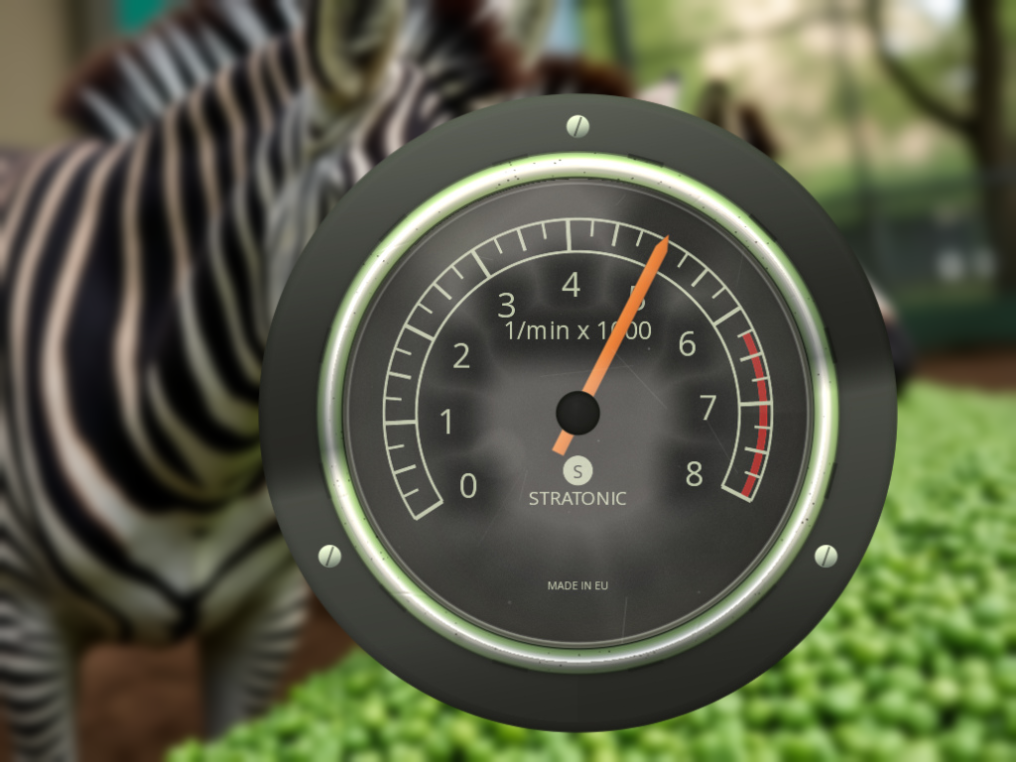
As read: **5000** rpm
